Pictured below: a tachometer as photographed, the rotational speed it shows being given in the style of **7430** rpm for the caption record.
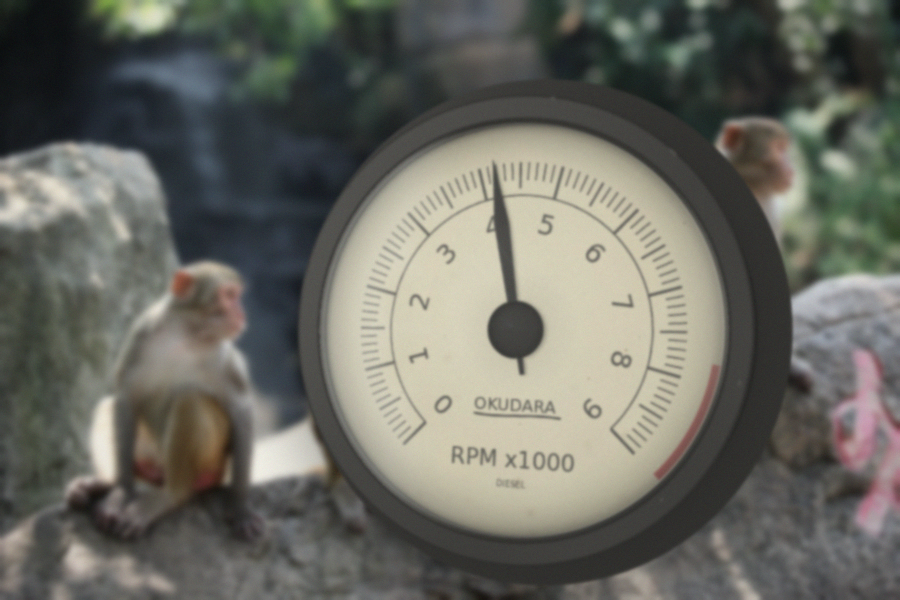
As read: **4200** rpm
